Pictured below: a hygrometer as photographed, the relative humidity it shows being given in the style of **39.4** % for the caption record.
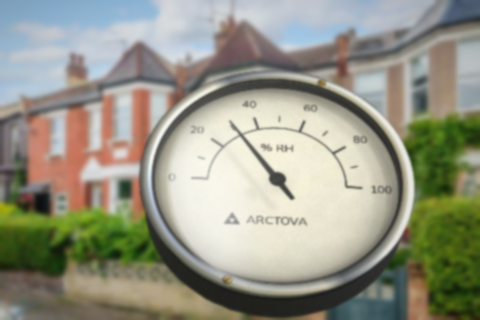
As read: **30** %
